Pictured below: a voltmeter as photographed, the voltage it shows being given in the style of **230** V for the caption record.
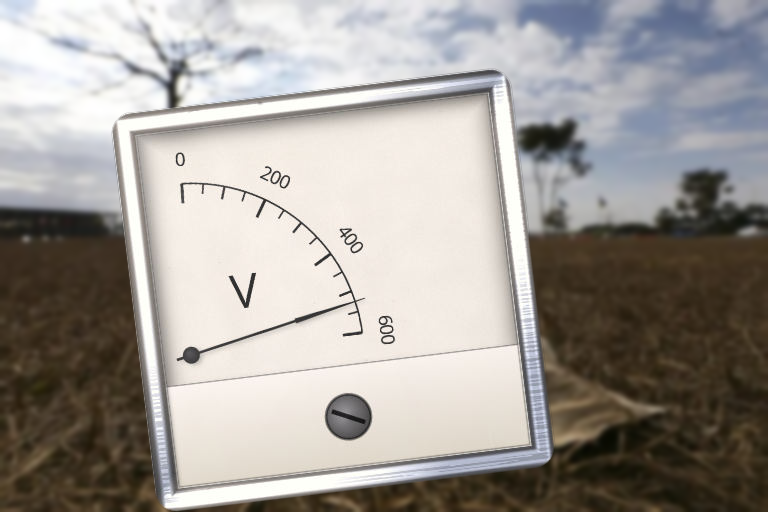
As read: **525** V
